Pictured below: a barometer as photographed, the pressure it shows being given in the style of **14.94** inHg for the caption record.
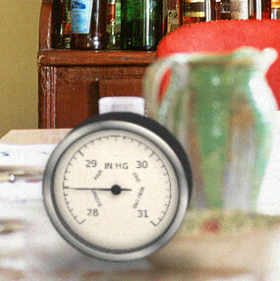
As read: **28.5** inHg
